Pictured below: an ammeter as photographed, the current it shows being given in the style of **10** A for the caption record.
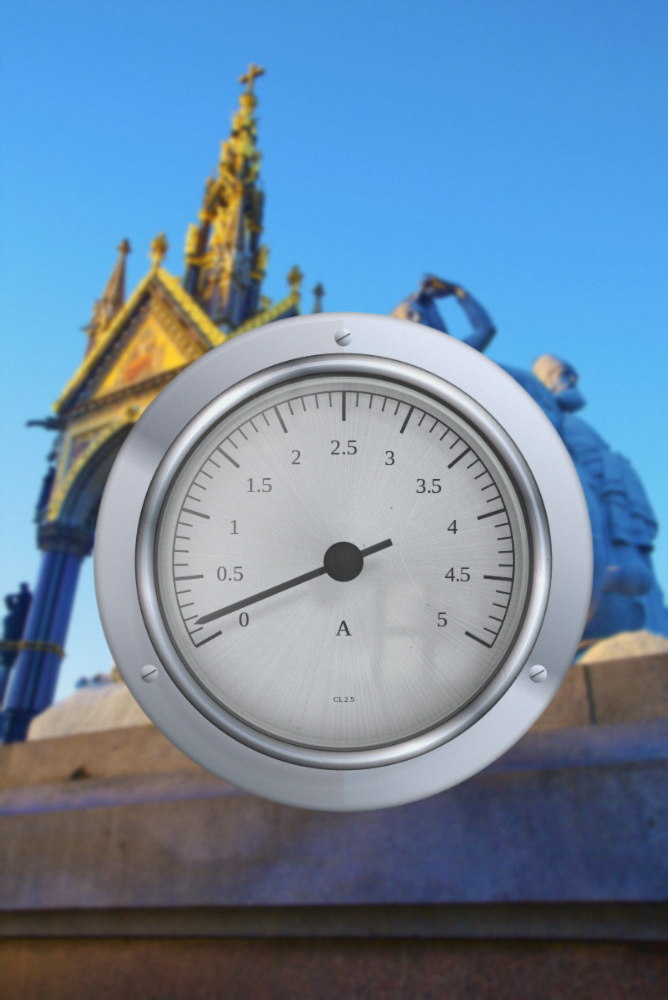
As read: **0.15** A
